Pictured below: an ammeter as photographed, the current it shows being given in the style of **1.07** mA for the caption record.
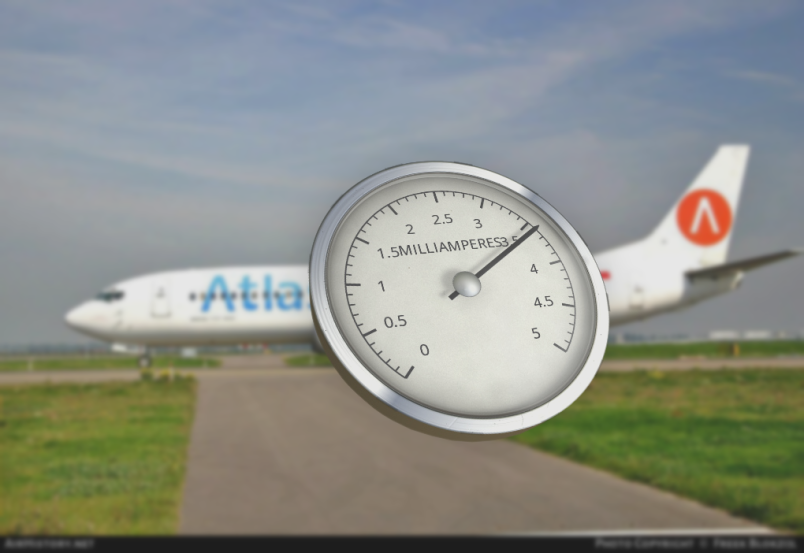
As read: **3.6** mA
